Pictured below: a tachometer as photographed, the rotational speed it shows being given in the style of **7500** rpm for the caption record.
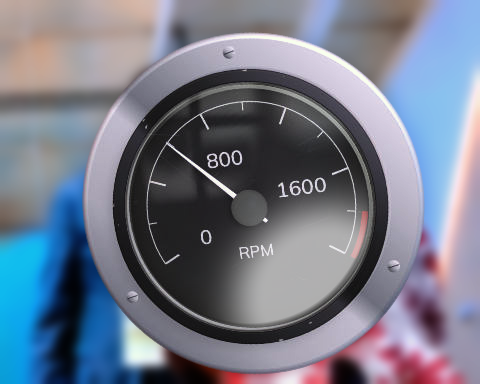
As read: **600** rpm
